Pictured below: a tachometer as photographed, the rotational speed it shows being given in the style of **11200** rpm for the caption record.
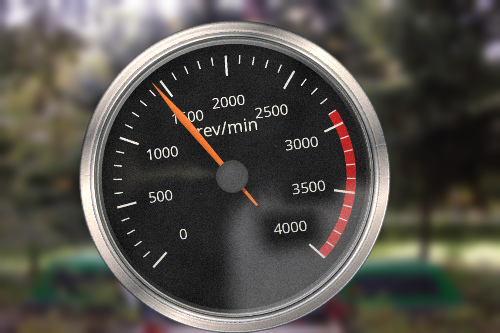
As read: **1450** rpm
